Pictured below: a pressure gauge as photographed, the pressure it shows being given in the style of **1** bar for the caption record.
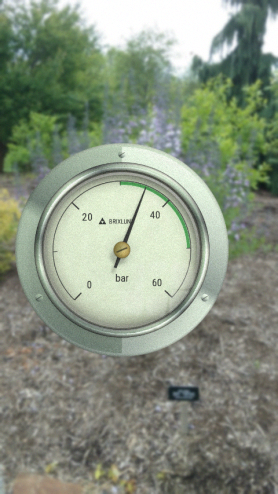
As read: **35** bar
